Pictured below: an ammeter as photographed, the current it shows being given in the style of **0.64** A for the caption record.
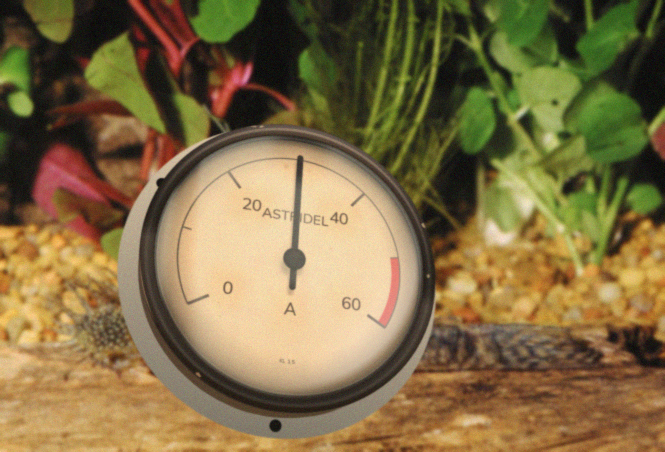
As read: **30** A
